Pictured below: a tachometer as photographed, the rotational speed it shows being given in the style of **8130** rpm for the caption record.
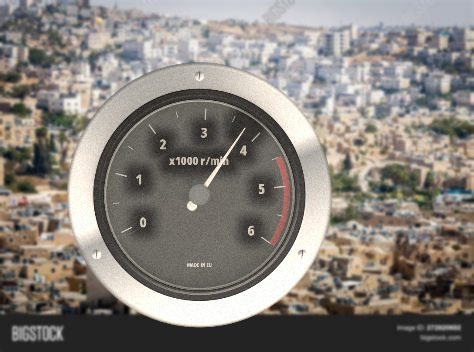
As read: **3750** rpm
